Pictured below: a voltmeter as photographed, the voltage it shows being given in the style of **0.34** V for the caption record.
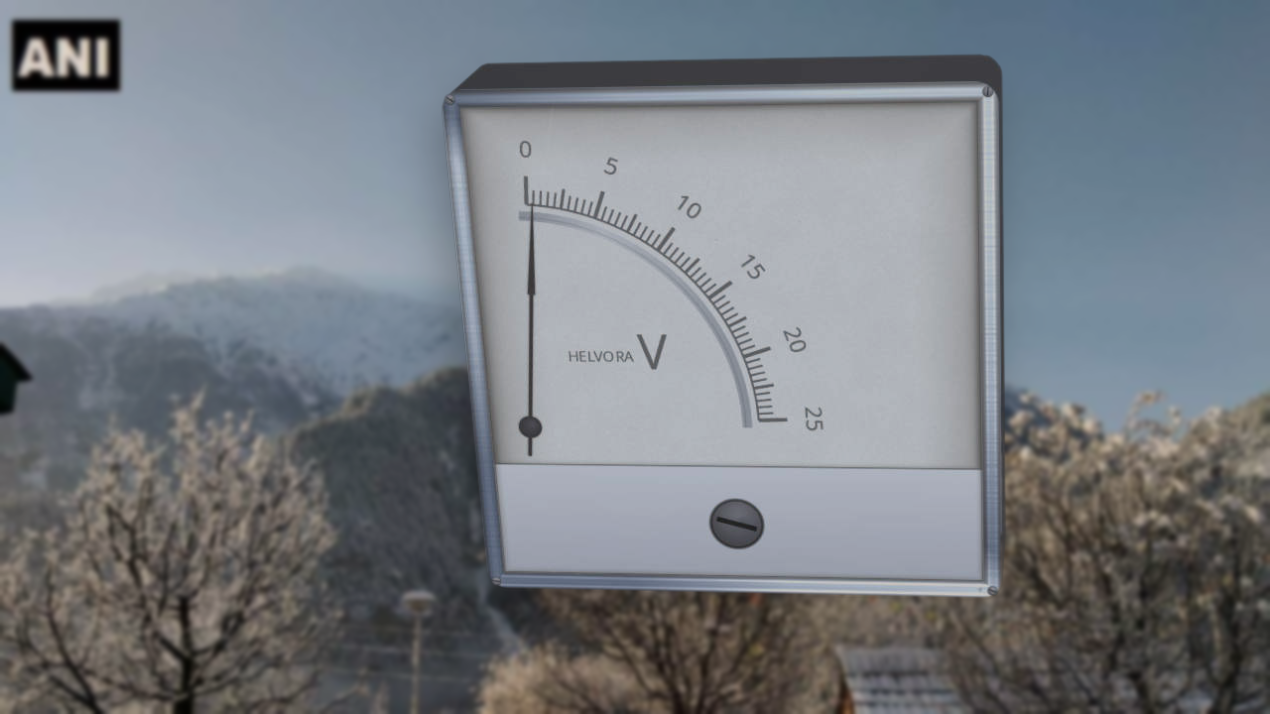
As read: **0.5** V
